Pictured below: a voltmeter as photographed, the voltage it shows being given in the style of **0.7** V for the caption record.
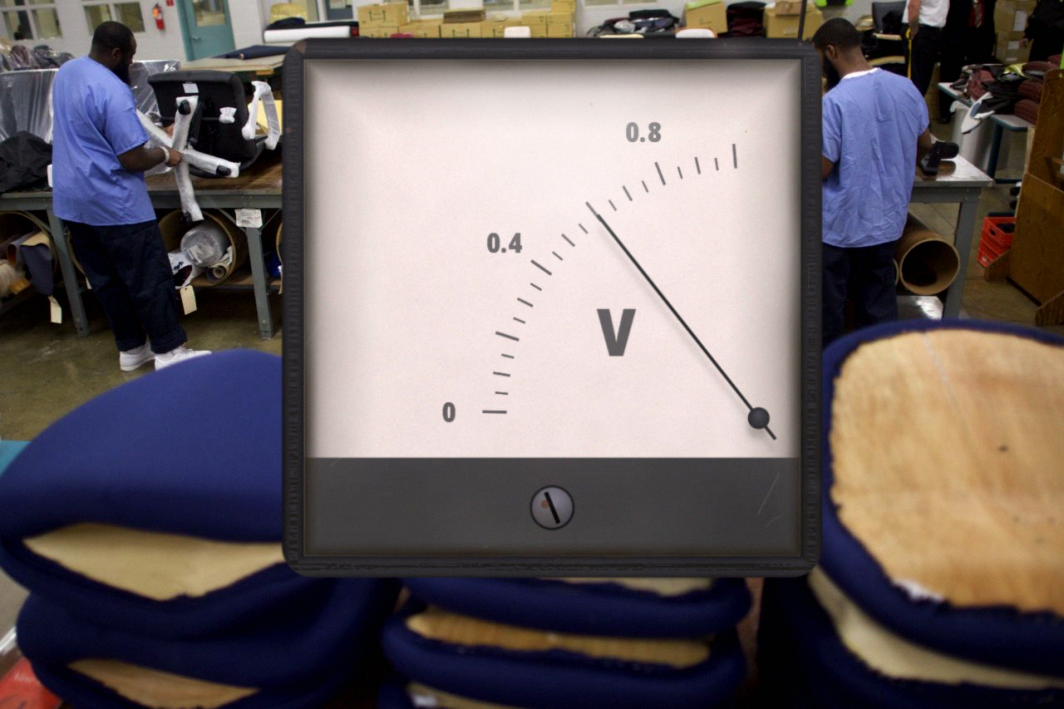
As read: **0.6** V
